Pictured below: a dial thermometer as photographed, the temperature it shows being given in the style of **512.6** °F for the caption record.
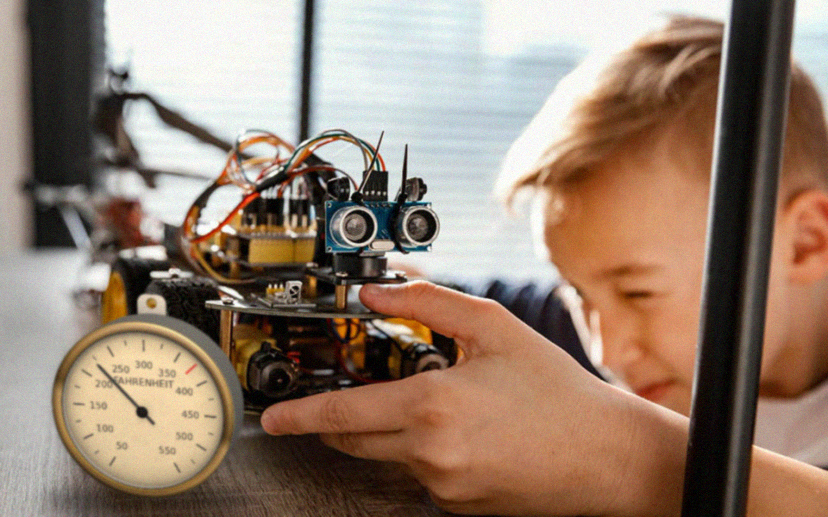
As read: **225** °F
